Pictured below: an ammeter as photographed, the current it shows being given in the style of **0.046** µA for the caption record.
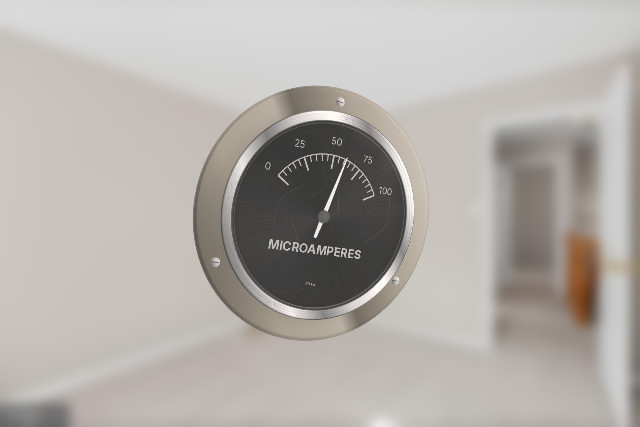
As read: **60** µA
